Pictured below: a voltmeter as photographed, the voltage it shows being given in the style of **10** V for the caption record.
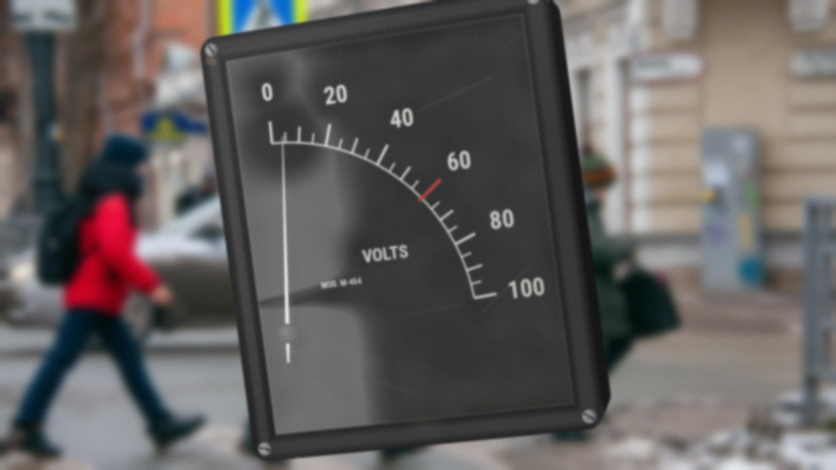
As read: **5** V
